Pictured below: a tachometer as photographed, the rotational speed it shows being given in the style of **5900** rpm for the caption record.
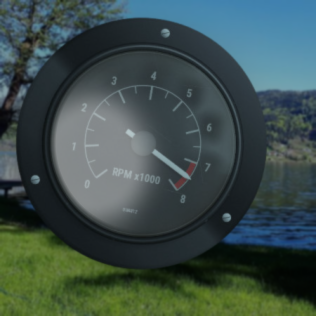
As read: **7500** rpm
